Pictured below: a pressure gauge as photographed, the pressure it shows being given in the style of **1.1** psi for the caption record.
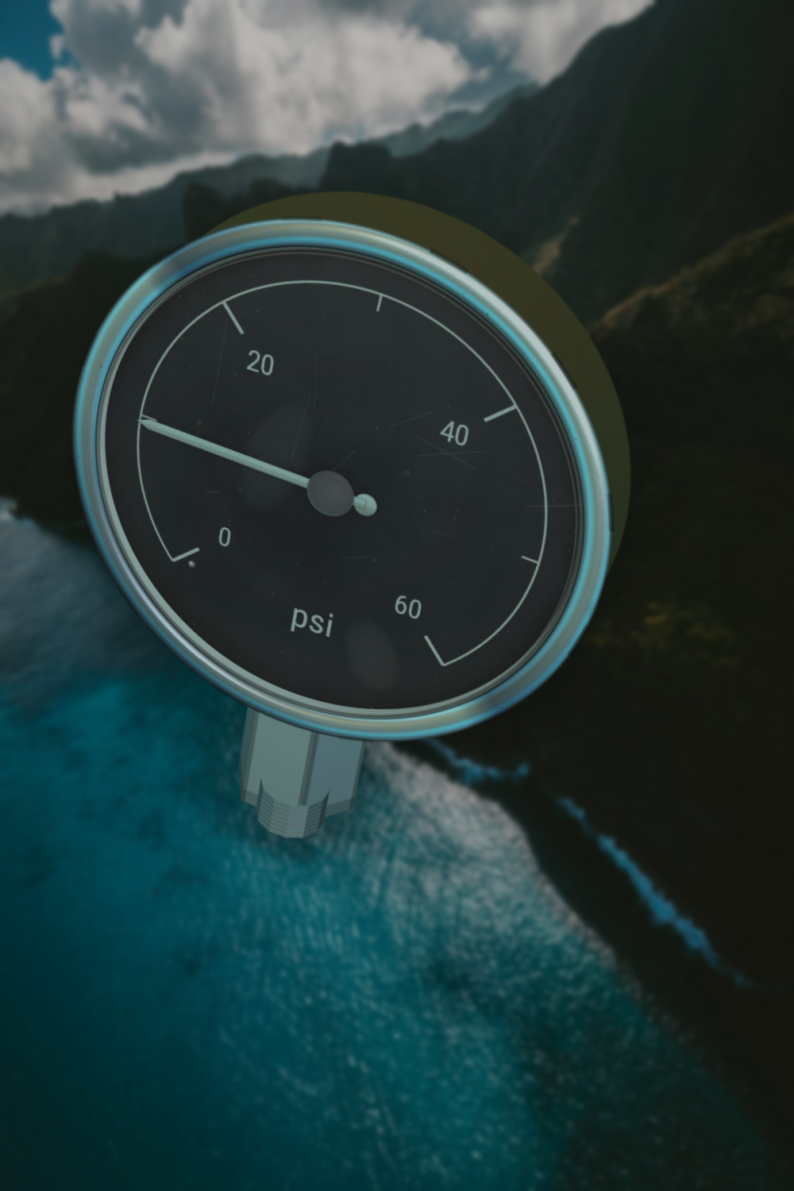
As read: **10** psi
